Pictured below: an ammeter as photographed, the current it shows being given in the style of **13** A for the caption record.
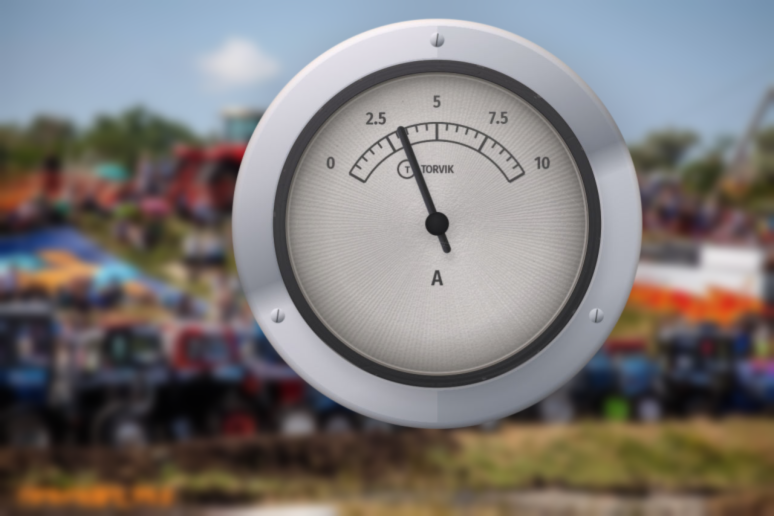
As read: **3.25** A
